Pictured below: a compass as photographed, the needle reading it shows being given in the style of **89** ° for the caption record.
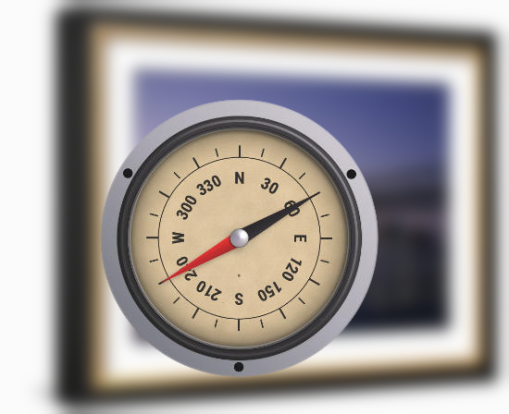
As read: **240** °
